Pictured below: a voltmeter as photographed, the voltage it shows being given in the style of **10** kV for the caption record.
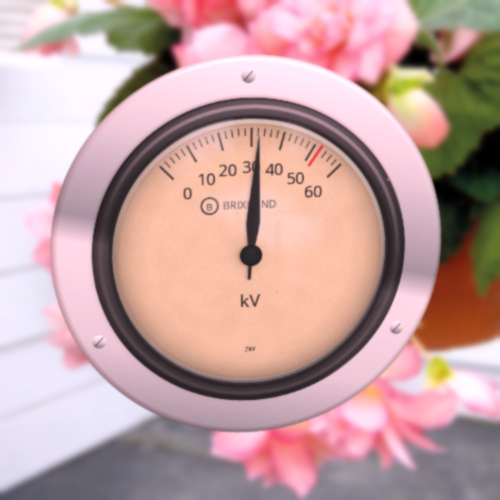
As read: **32** kV
